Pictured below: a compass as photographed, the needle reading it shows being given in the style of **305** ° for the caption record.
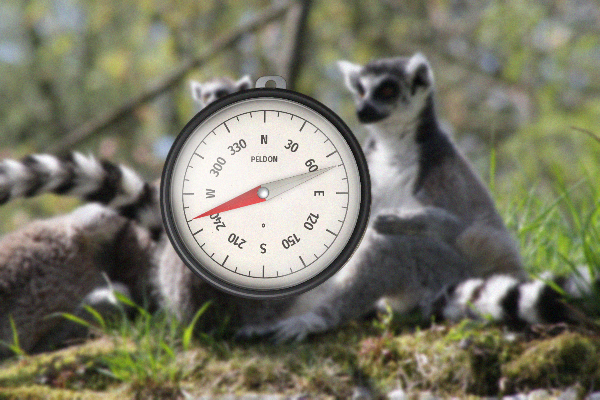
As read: **250** °
